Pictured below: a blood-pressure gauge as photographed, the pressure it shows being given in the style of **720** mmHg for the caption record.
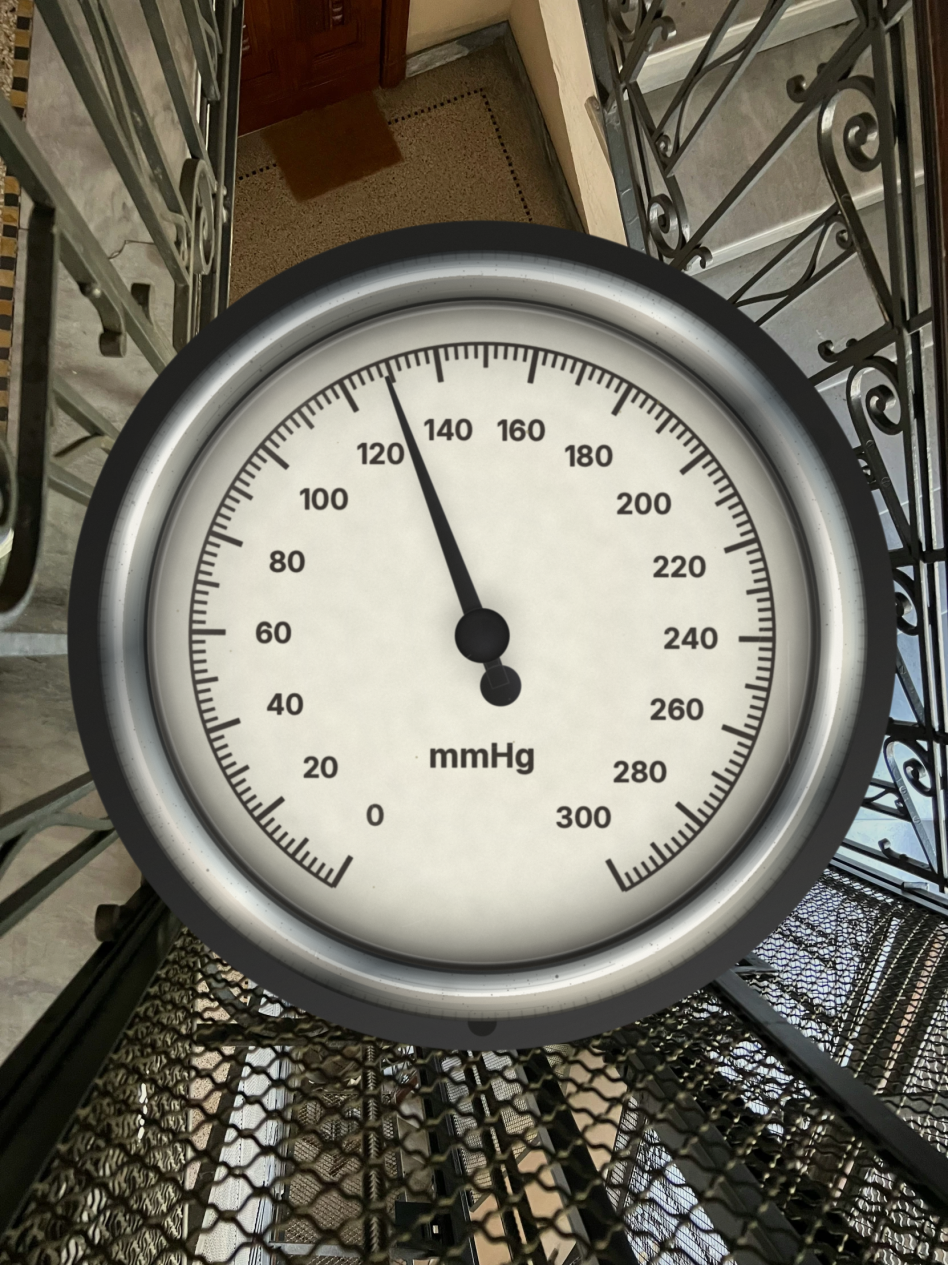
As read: **129** mmHg
